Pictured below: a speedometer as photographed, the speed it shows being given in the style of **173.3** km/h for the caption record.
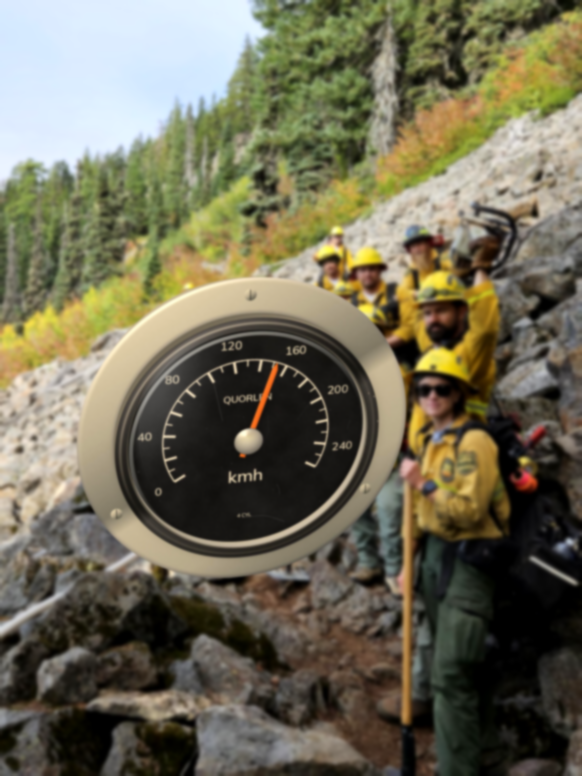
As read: **150** km/h
